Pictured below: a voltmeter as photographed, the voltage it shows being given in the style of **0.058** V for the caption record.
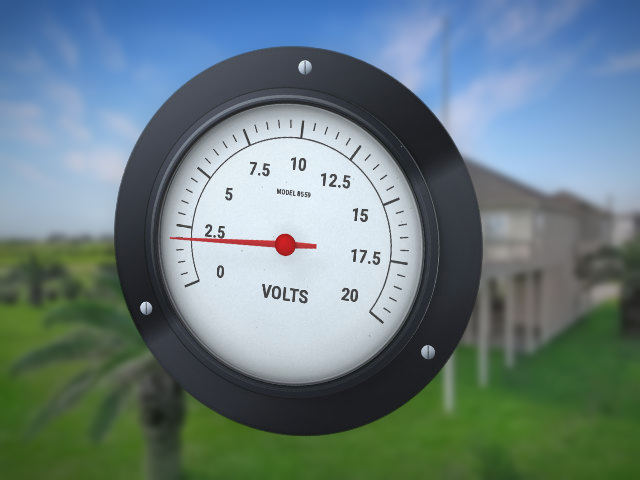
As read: **2** V
